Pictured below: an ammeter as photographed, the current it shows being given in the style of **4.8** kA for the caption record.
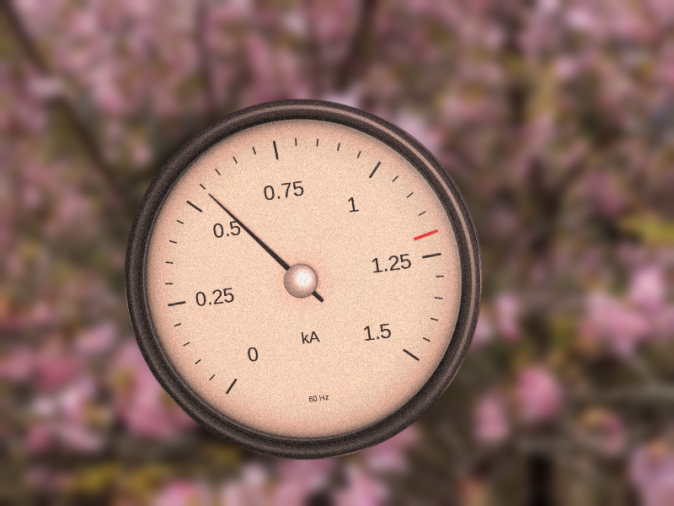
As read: **0.55** kA
